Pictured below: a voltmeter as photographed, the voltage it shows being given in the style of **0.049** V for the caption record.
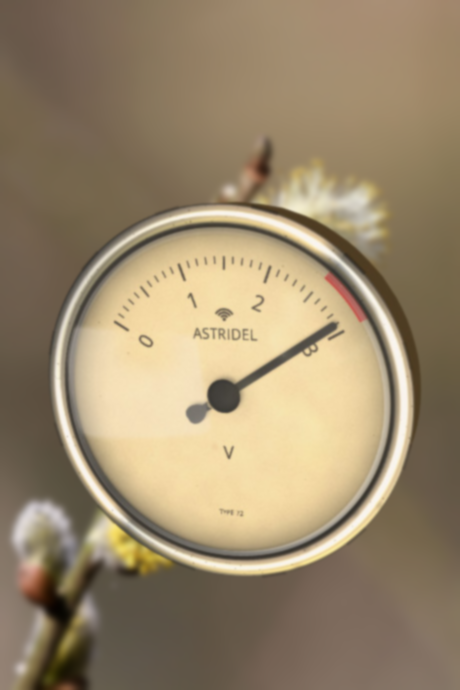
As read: **2.9** V
